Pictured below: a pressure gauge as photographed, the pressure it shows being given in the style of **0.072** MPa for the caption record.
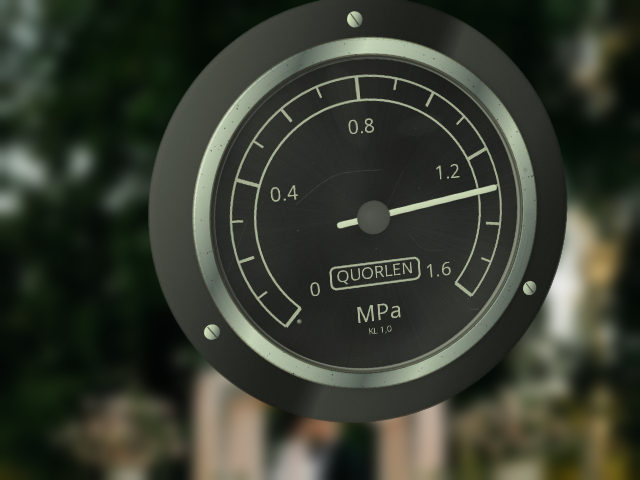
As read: **1.3** MPa
